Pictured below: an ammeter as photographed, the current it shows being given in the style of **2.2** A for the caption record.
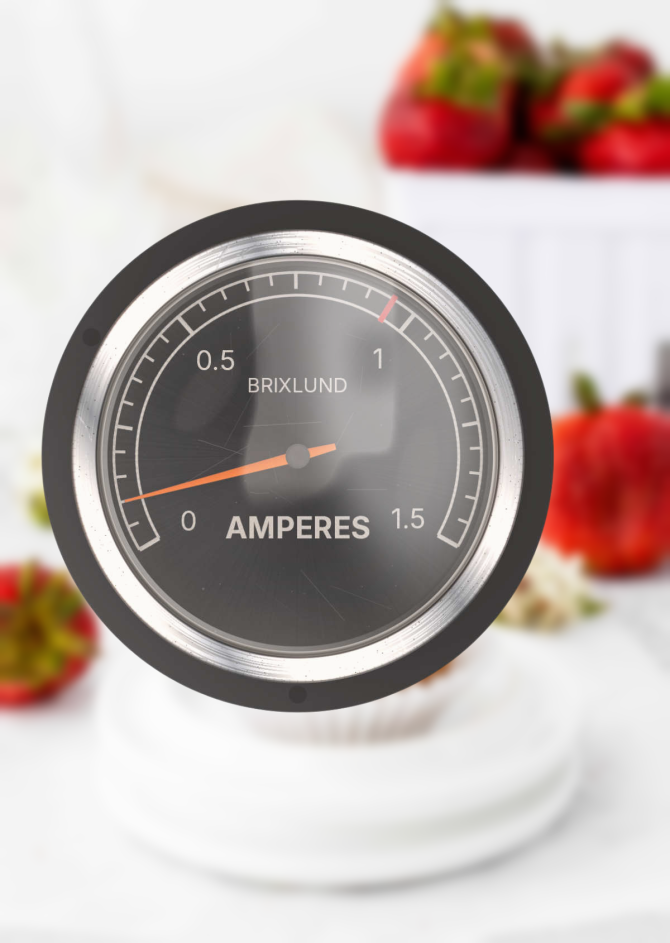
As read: **0.1** A
